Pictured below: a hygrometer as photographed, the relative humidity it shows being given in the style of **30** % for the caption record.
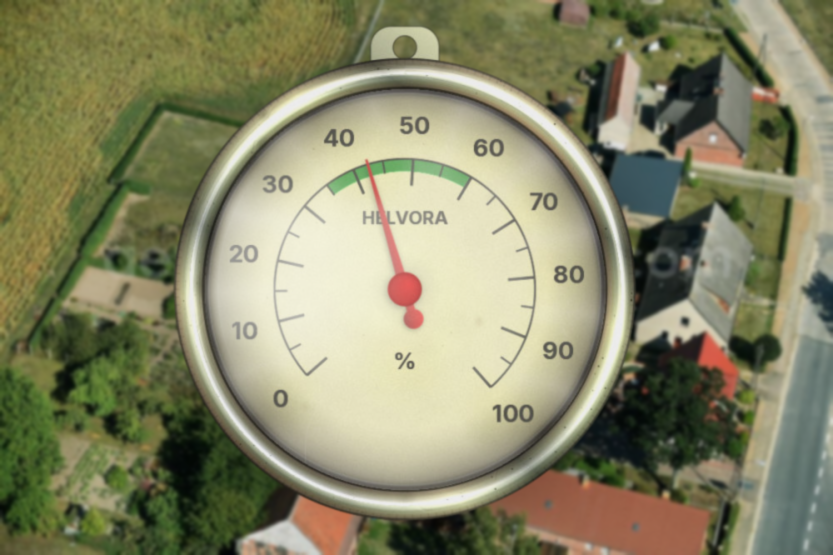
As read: **42.5** %
